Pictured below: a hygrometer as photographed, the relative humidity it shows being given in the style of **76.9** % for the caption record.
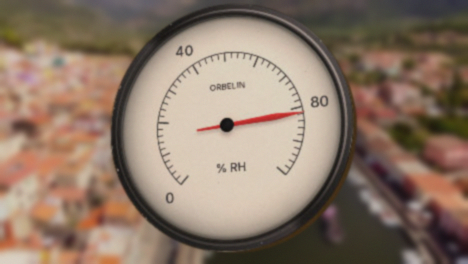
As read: **82** %
